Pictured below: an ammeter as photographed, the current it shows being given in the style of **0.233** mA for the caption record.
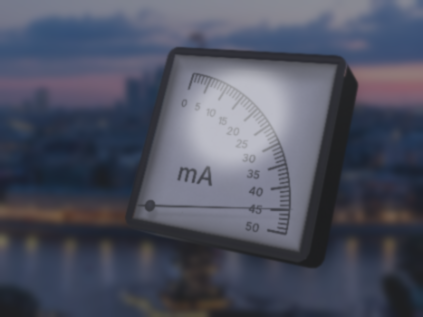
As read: **45** mA
